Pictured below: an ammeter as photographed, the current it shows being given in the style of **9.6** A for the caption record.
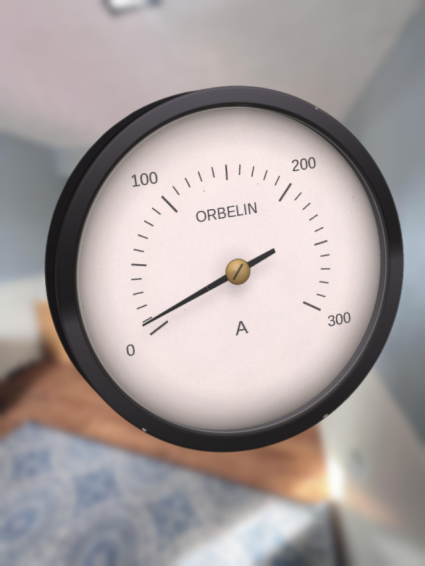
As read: **10** A
